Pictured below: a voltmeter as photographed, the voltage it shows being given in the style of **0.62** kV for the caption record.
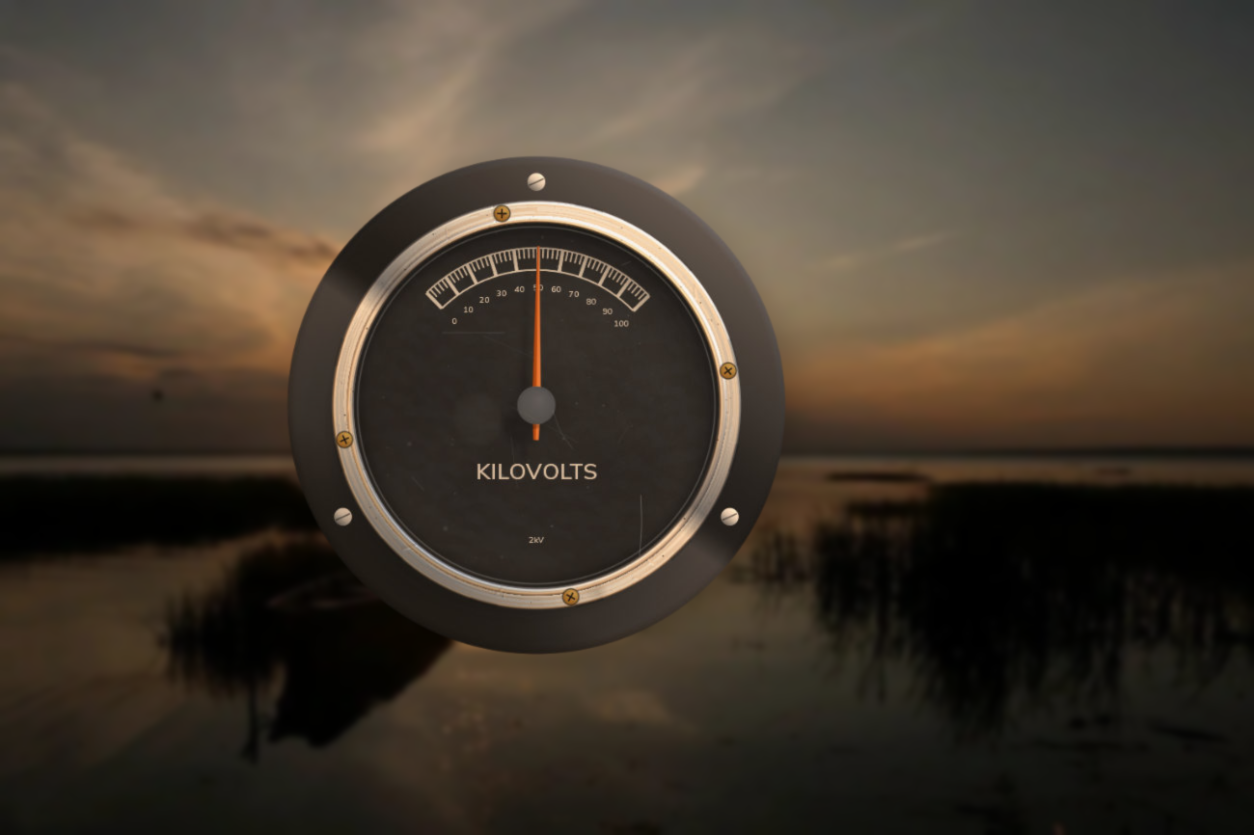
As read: **50** kV
